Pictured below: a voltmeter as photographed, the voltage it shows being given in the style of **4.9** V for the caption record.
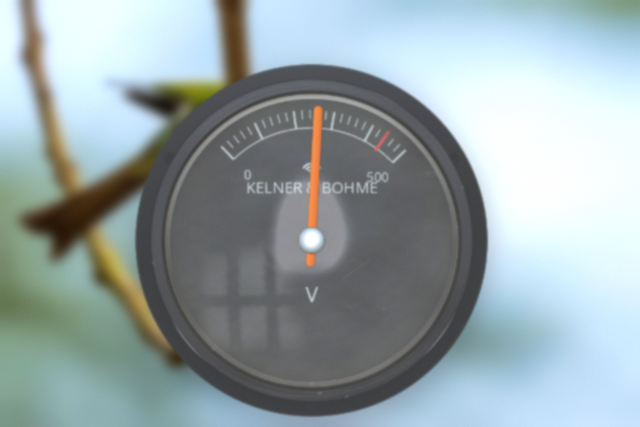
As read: **260** V
